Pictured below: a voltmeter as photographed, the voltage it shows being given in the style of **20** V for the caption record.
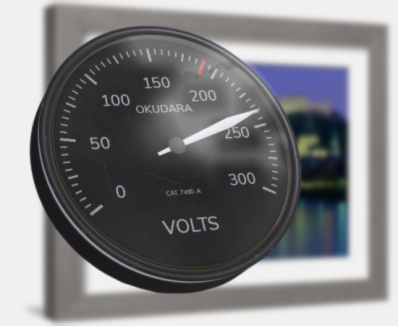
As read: **240** V
